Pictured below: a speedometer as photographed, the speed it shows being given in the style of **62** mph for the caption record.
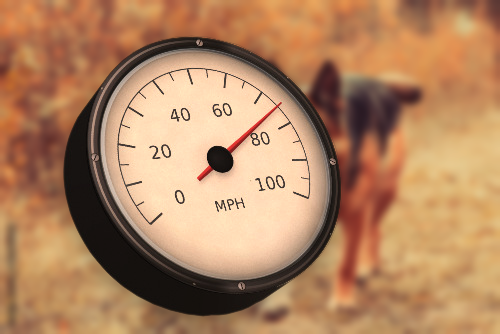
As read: **75** mph
